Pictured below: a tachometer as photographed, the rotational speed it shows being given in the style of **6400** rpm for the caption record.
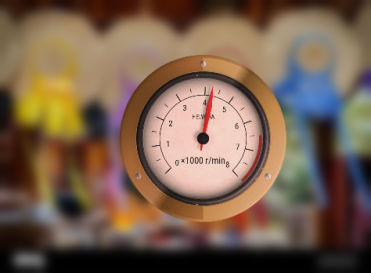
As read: **4250** rpm
